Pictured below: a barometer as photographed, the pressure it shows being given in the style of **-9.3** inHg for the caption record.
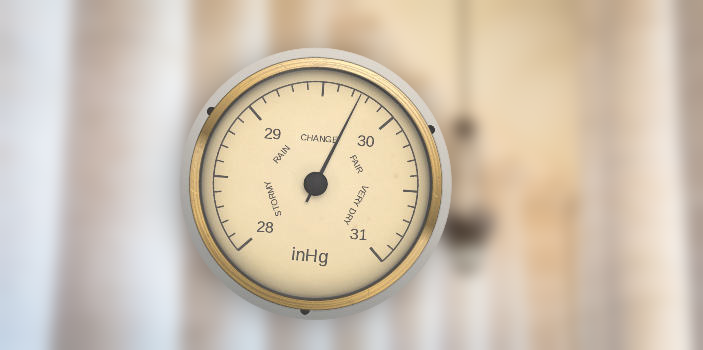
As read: **29.75** inHg
